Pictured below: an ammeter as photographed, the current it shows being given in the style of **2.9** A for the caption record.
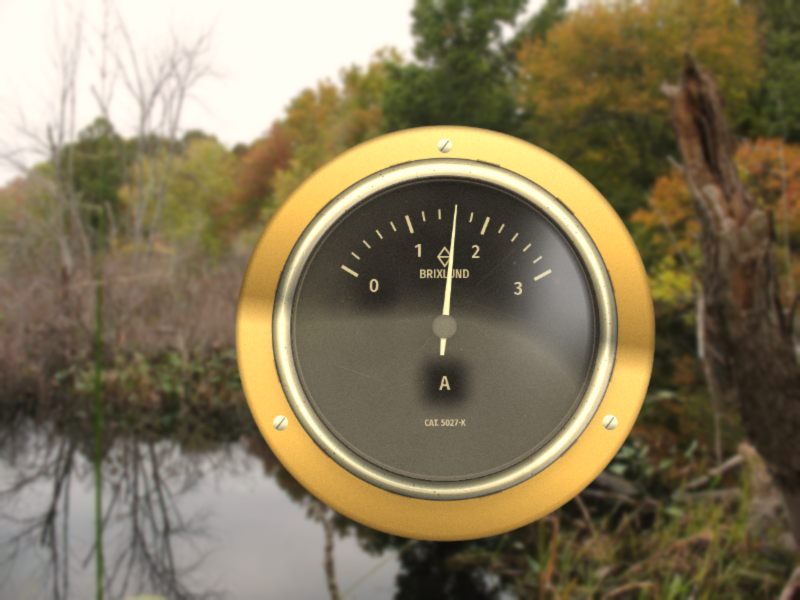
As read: **1.6** A
